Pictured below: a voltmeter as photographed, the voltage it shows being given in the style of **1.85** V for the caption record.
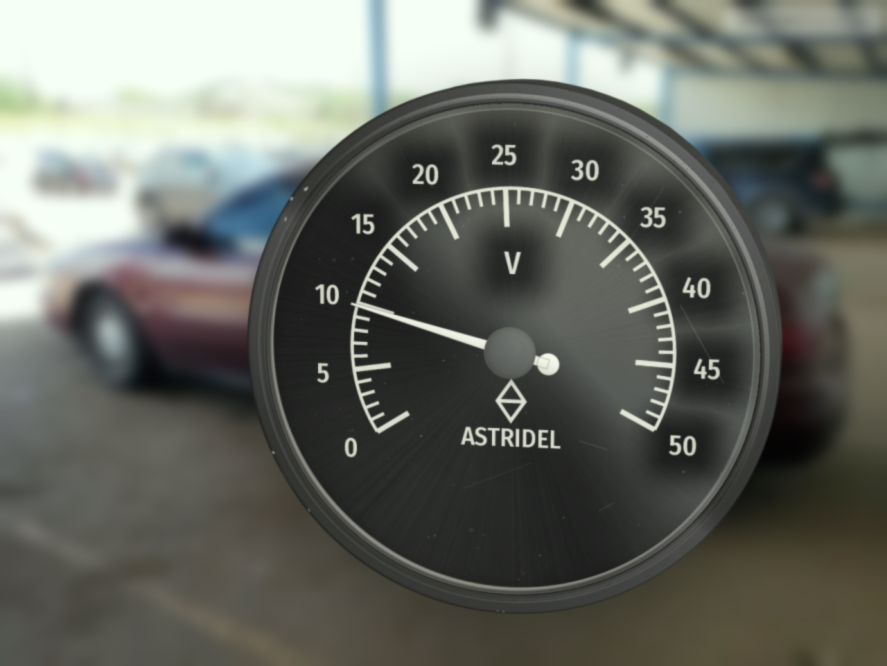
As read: **10** V
